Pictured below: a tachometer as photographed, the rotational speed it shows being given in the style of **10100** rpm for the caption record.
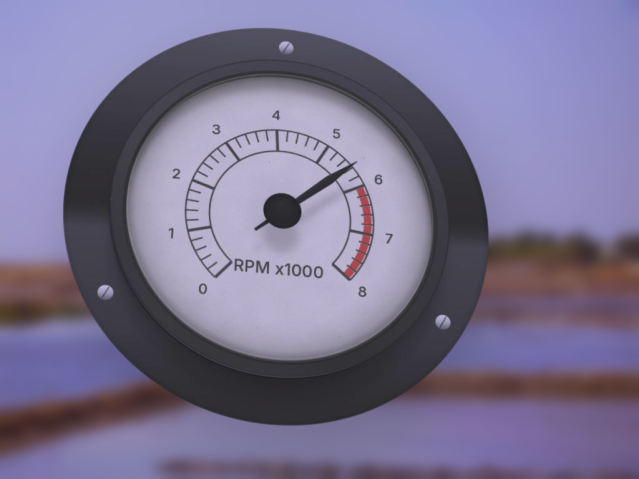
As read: **5600** rpm
